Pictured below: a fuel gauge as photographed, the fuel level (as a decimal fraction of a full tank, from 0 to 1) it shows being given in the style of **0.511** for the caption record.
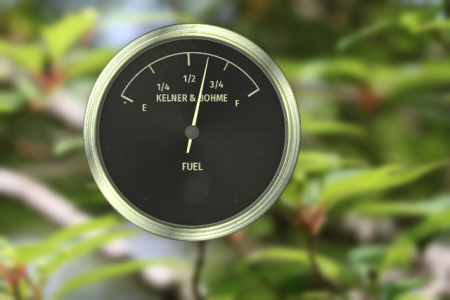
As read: **0.625**
